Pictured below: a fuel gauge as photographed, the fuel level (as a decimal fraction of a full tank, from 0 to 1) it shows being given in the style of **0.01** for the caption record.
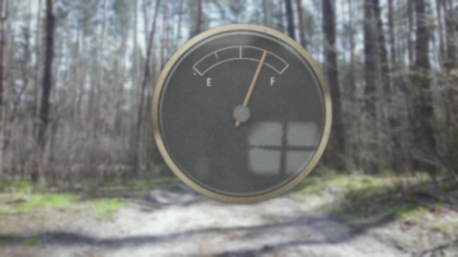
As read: **0.75**
